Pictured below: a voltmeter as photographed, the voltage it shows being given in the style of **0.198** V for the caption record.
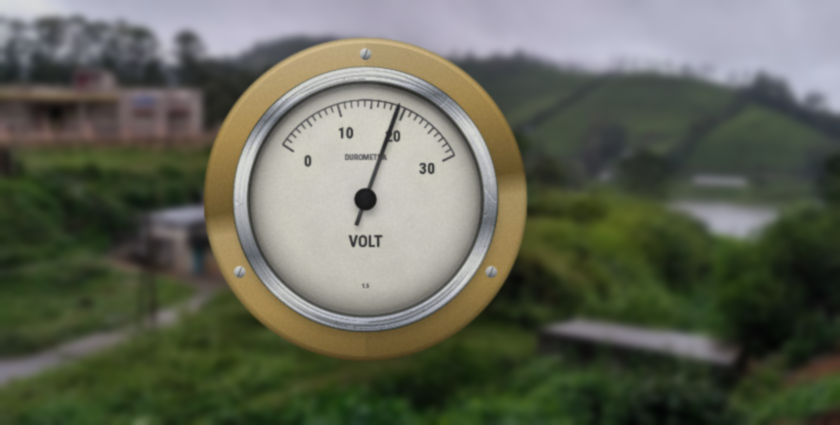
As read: **19** V
